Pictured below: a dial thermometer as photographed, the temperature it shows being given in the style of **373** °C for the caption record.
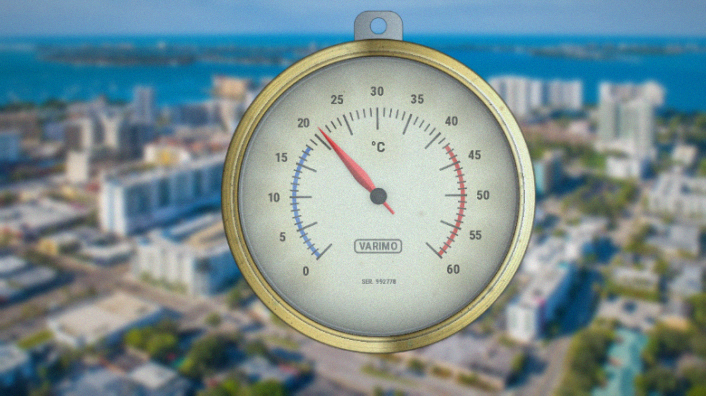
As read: **21** °C
